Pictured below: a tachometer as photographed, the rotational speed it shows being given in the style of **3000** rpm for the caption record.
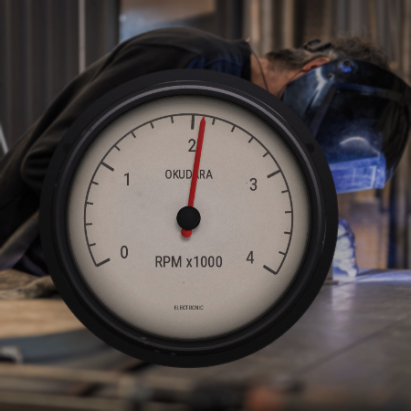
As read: **2100** rpm
